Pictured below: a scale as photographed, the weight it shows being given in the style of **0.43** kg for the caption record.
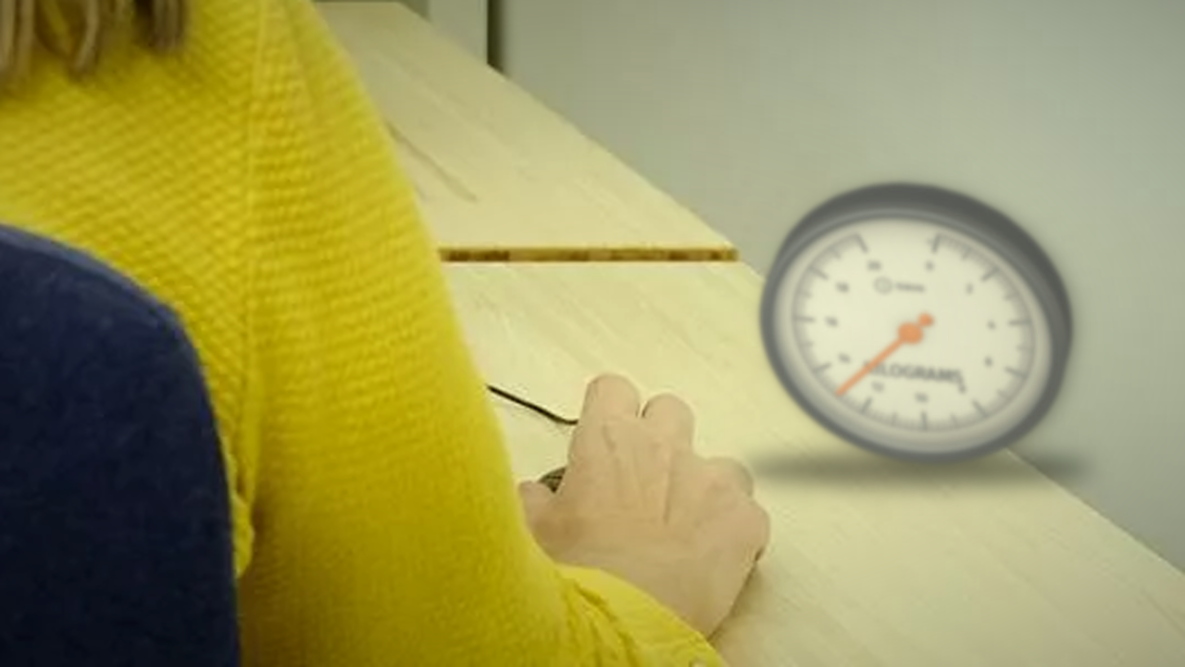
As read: **13** kg
